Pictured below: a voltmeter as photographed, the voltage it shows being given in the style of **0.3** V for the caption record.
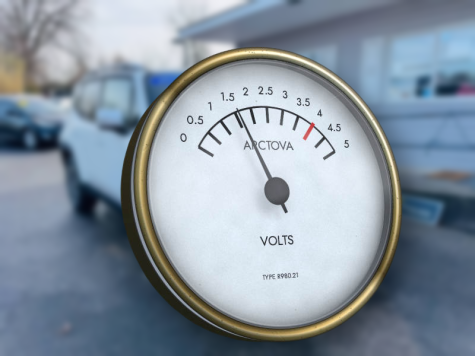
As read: **1.5** V
